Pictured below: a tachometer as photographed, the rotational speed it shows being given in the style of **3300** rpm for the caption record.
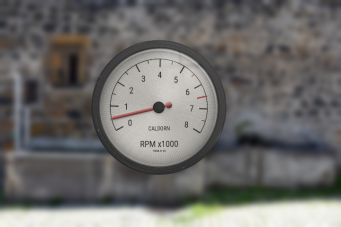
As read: **500** rpm
